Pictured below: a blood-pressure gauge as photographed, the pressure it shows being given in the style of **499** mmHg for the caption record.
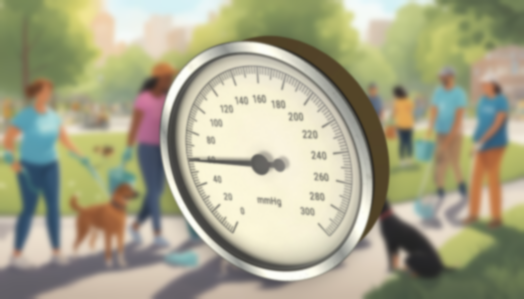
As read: **60** mmHg
